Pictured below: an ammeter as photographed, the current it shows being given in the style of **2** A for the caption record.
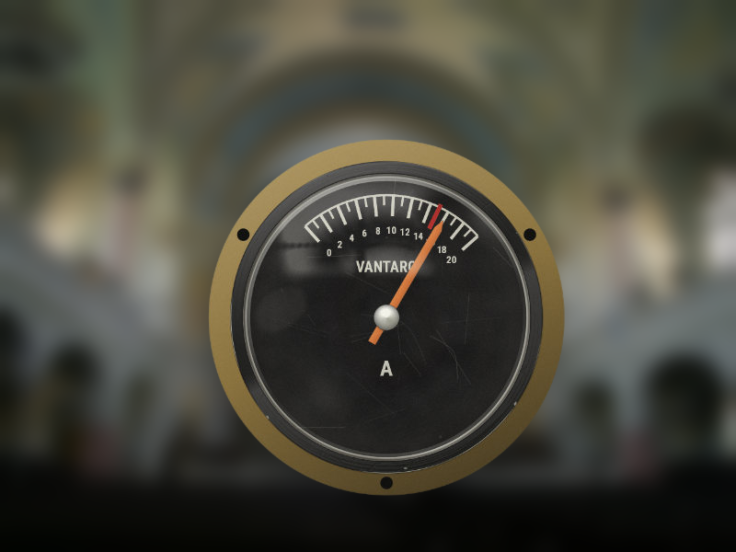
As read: **16** A
